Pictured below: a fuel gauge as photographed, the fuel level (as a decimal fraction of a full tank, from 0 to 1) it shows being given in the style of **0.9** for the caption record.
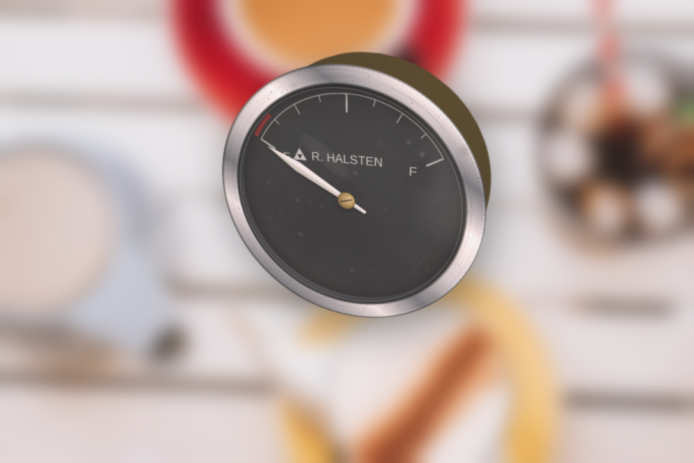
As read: **0**
